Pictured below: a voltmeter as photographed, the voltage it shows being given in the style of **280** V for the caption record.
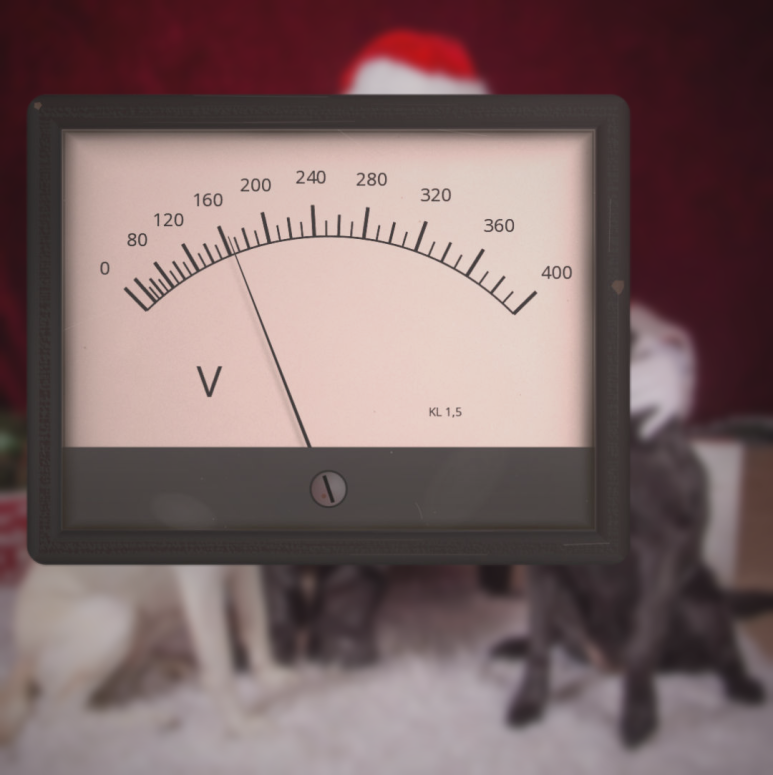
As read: **165** V
